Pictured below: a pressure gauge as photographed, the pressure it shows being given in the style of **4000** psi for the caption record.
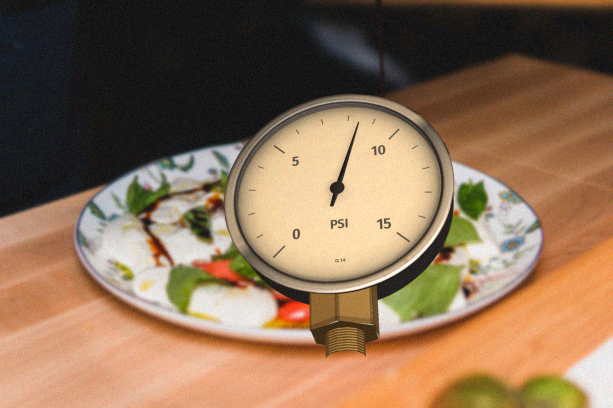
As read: **8.5** psi
